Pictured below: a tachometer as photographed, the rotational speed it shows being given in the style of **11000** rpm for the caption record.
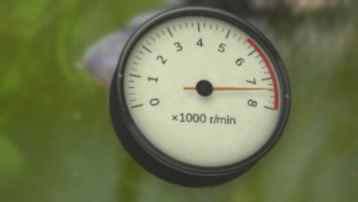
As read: **7400** rpm
